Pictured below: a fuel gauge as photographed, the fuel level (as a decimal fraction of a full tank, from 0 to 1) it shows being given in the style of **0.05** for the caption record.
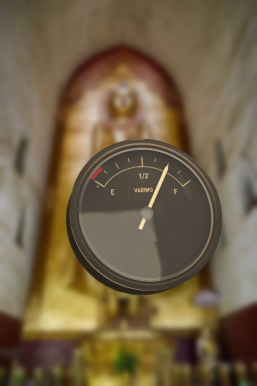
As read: **0.75**
